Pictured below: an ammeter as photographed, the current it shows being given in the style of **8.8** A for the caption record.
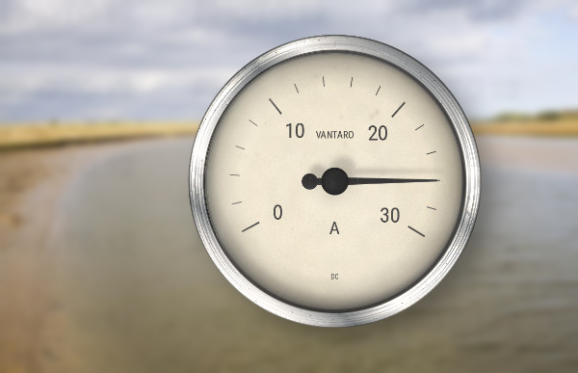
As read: **26** A
